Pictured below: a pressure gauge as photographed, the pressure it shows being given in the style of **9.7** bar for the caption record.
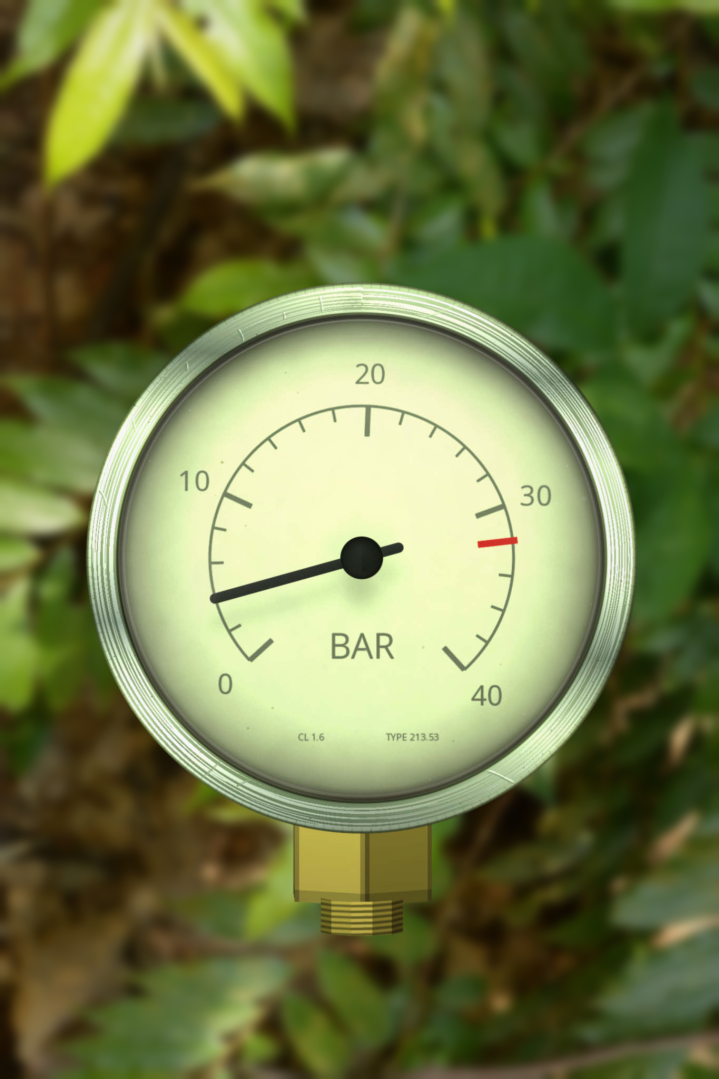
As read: **4** bar
